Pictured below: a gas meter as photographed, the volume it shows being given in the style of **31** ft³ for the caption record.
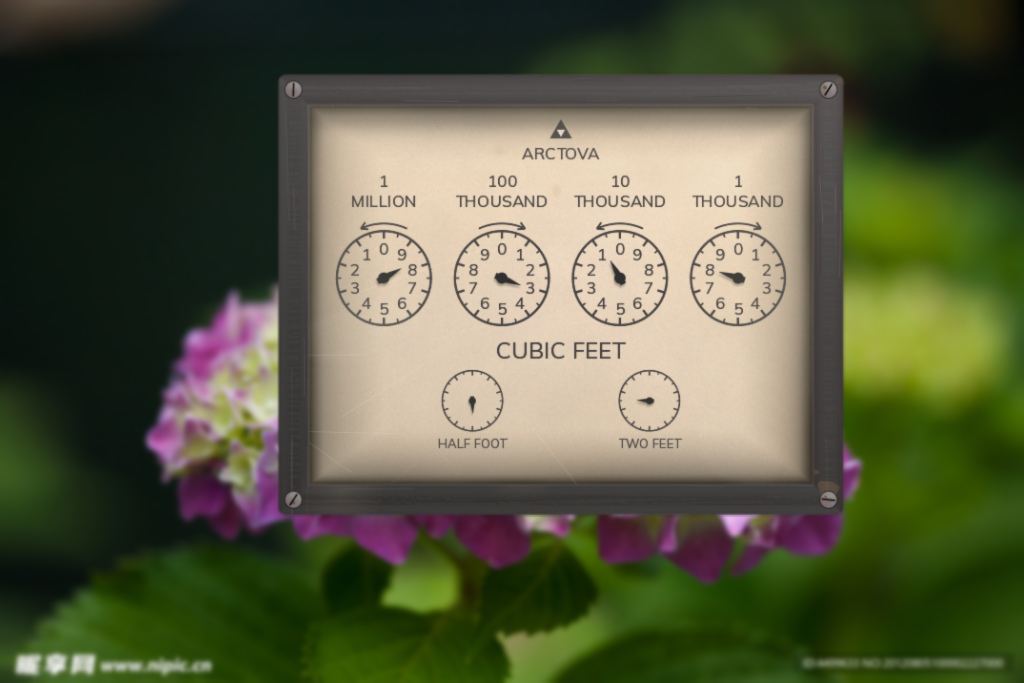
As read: **830800** ft³
